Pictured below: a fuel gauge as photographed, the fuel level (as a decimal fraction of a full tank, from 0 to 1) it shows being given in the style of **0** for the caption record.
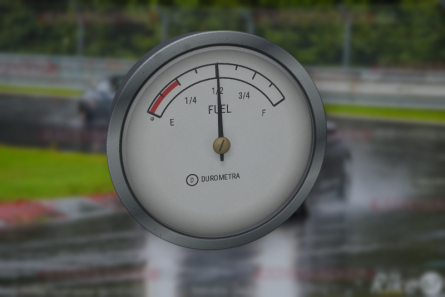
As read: **0.5**
